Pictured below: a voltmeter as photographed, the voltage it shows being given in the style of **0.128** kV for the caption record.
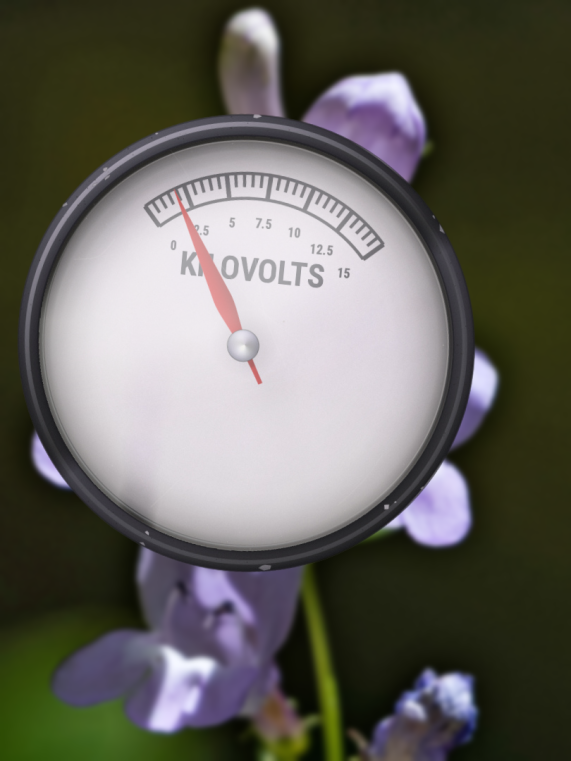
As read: **2** kV
